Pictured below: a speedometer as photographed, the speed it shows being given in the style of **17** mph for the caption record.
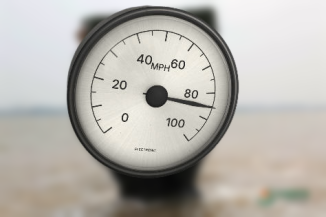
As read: **85** mph
